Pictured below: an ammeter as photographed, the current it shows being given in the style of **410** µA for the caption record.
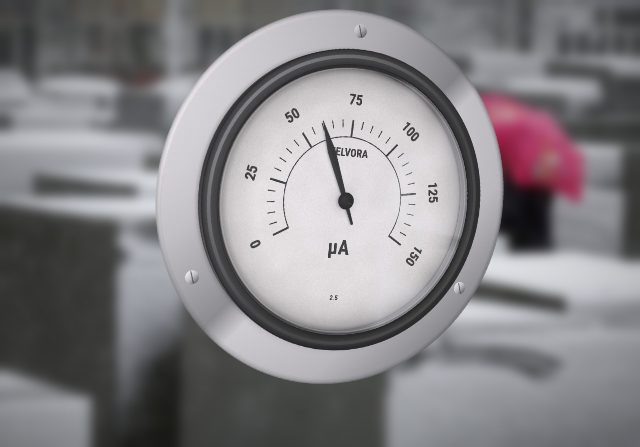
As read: **60** µA
